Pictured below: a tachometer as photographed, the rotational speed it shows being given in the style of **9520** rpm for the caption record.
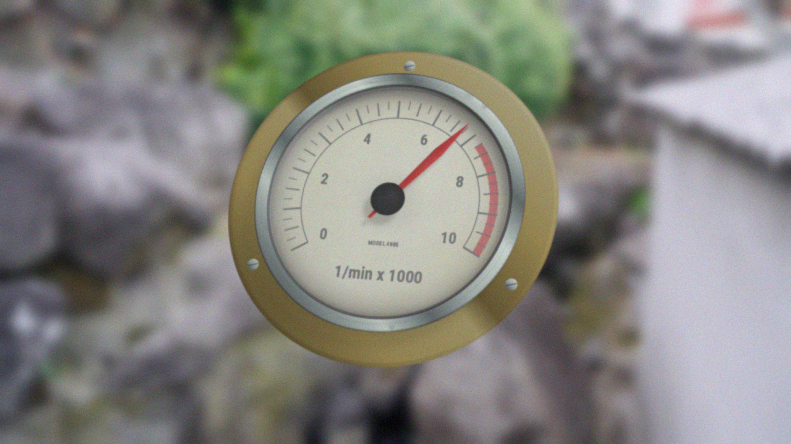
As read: **6750** rpm
